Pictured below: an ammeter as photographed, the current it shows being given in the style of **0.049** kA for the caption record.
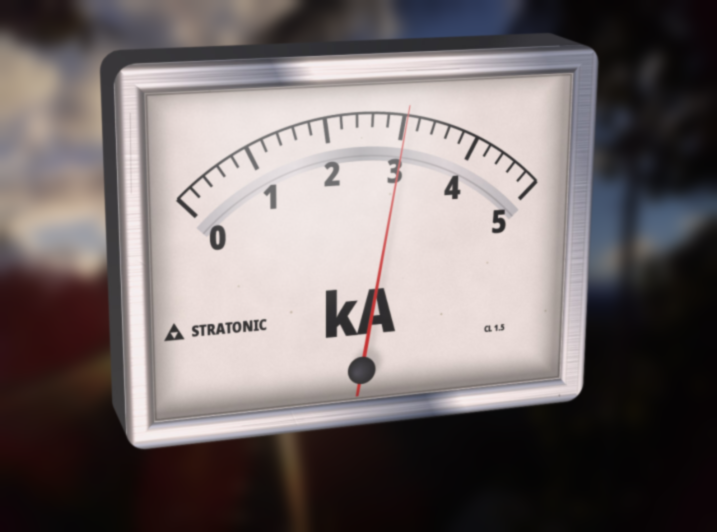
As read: **3** kA
